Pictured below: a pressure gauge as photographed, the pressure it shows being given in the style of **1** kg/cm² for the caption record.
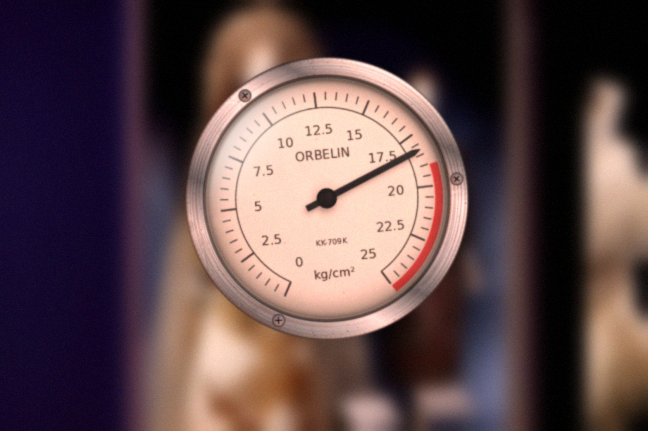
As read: **18.25** kg/cm²
